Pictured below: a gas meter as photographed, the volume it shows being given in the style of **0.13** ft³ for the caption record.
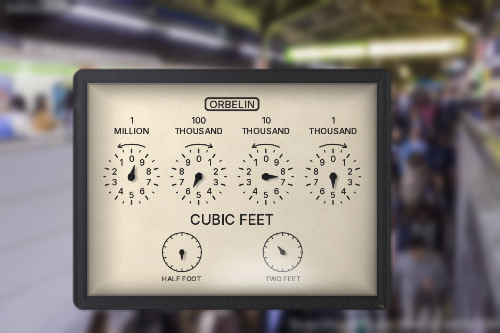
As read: **957500** ft³
